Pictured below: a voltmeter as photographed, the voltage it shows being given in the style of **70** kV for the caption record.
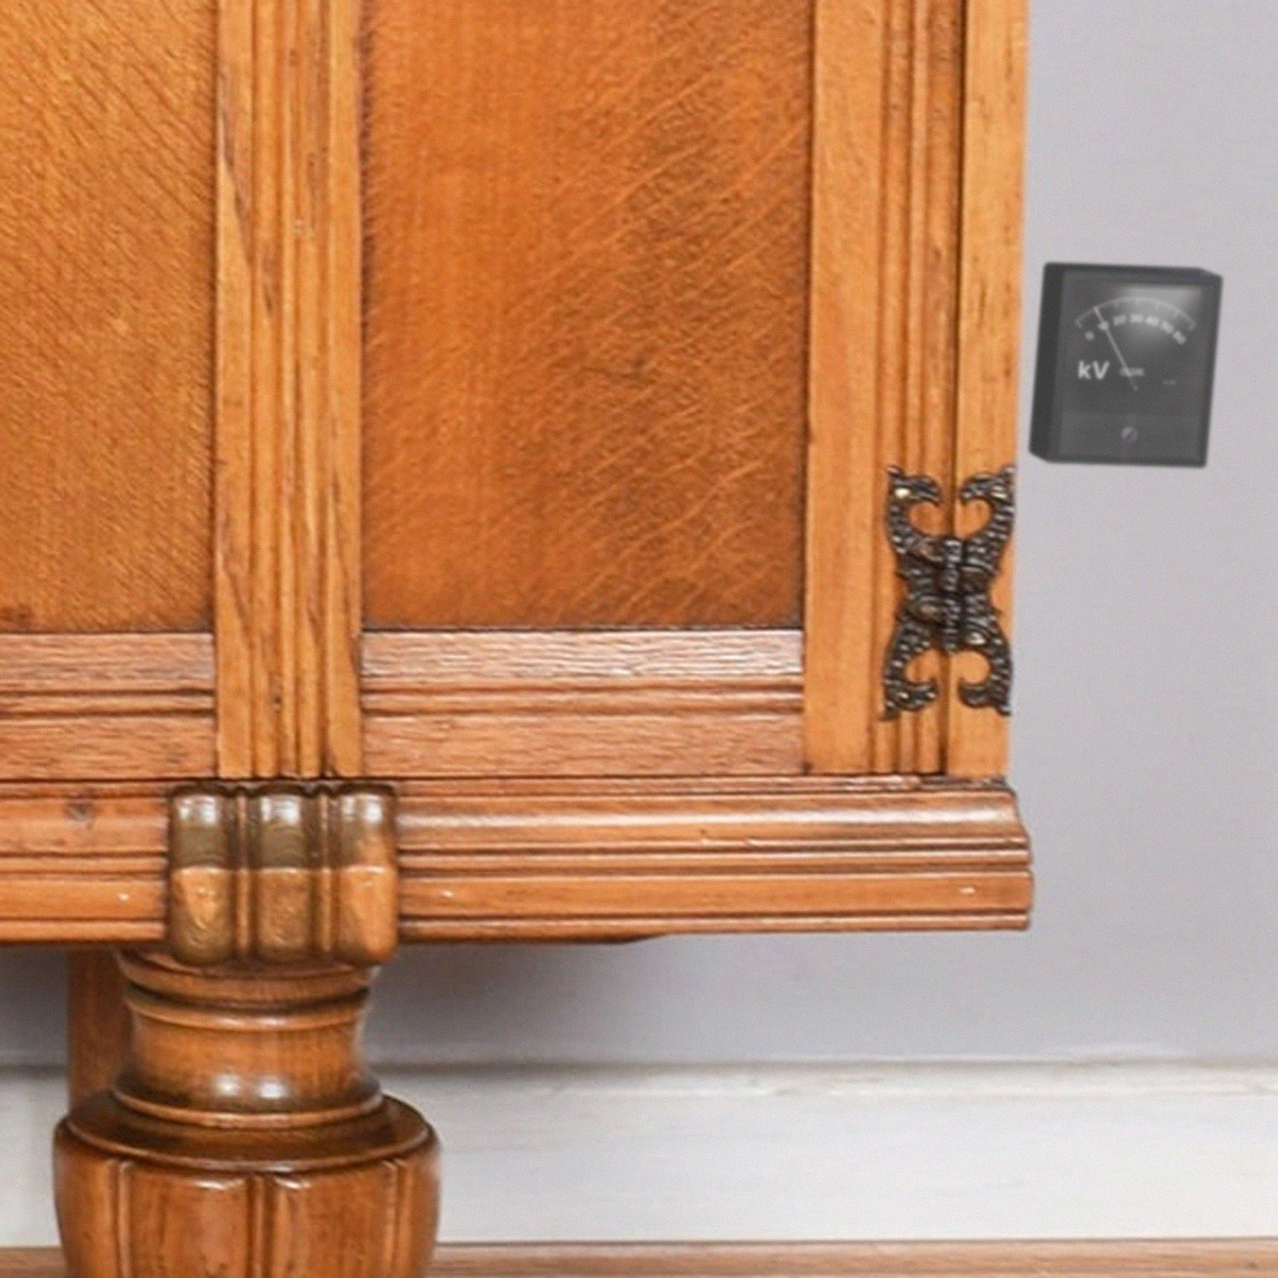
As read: **10** kV
